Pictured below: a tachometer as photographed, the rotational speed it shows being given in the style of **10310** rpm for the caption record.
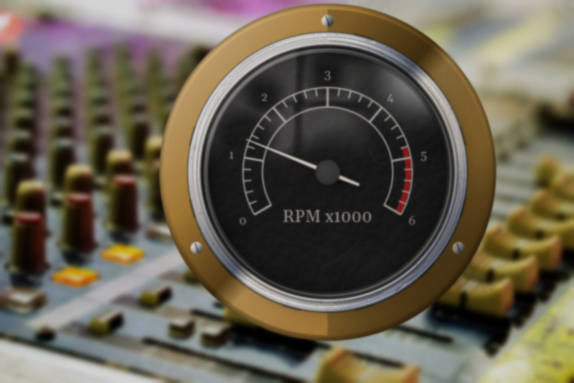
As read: **1300** rpm
